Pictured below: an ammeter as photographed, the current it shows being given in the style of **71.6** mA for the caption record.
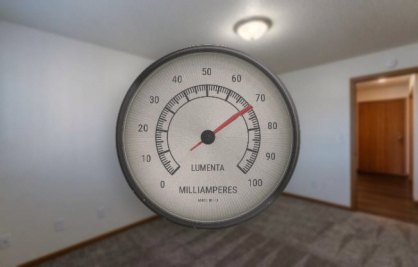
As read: **70** mA
